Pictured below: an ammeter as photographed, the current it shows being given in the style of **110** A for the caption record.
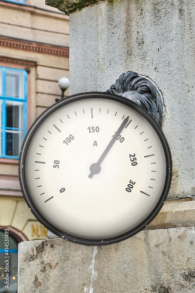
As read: **195** A
